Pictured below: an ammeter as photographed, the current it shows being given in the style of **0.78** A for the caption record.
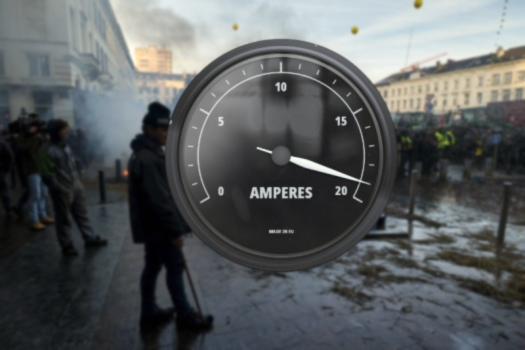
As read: **19** A
